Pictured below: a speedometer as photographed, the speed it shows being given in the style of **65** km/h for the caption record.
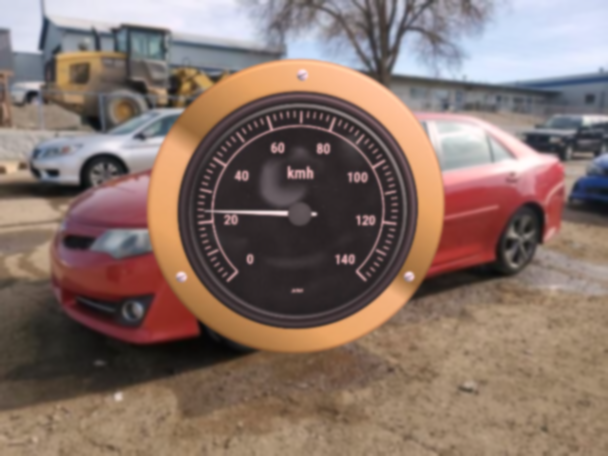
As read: **24** km/h
